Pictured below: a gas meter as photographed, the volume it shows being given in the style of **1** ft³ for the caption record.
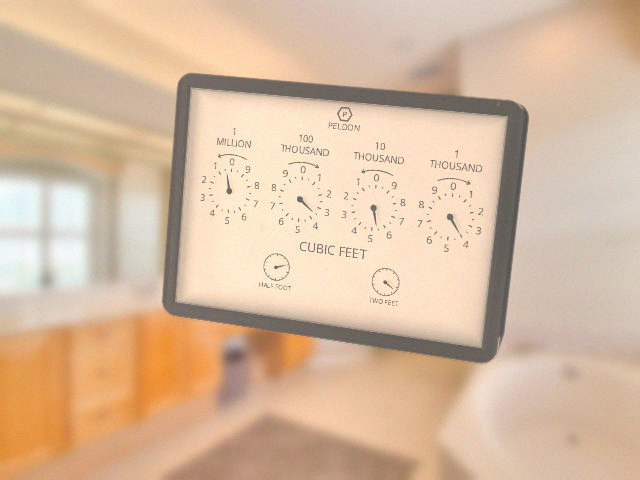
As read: **35400** ft³
